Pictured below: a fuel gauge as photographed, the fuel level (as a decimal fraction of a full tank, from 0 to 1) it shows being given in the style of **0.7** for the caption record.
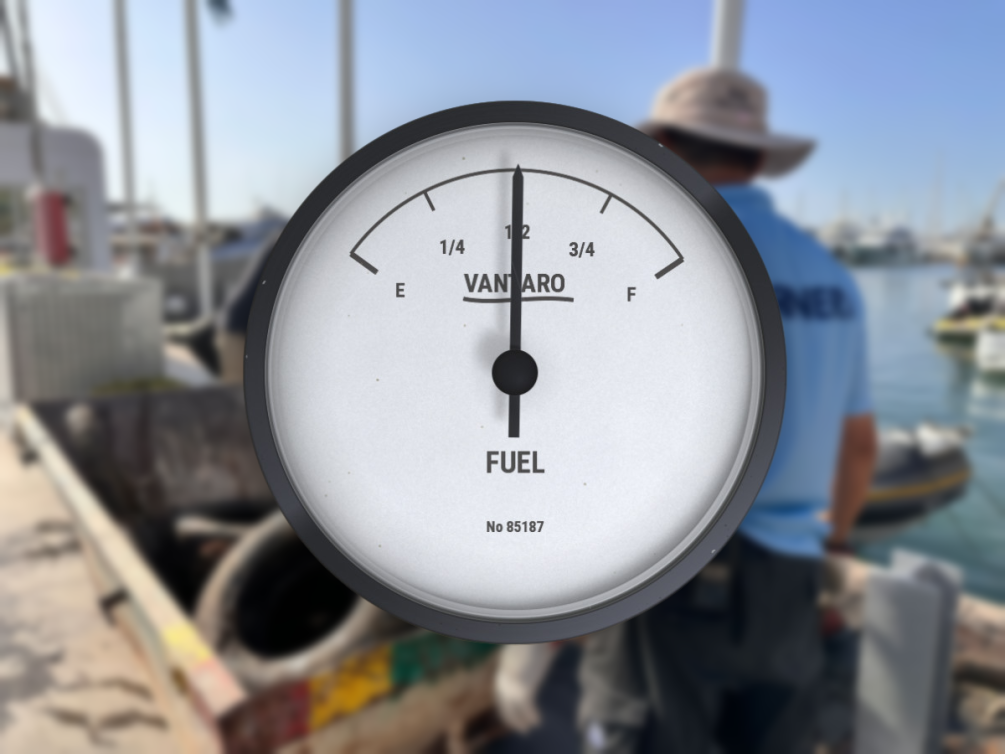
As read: **0.5**
